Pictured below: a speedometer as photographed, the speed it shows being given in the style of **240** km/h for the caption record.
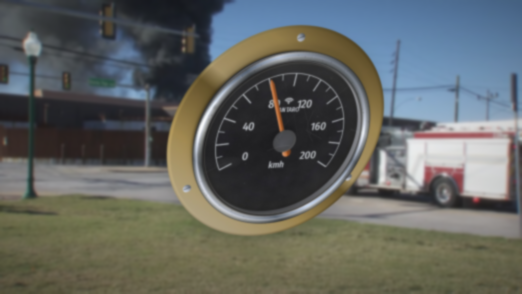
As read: **80** km/h
